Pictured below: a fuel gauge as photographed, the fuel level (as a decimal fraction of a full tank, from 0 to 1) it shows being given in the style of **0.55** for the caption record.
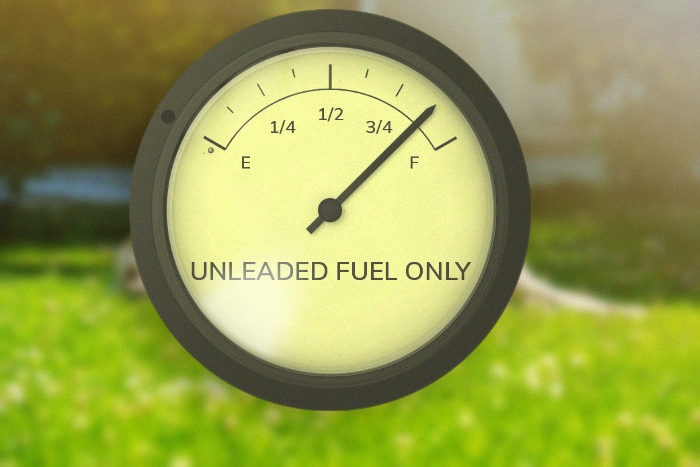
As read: **0.875**
